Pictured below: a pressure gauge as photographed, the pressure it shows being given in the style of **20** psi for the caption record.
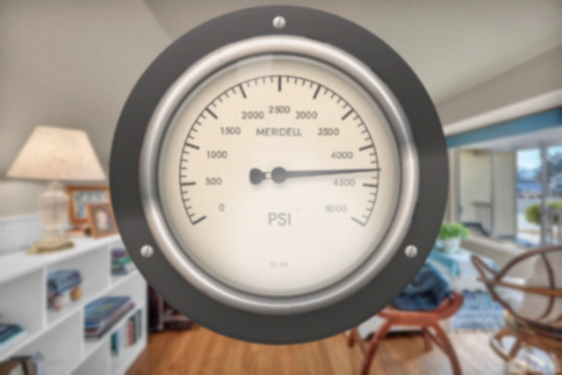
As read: **4300** psi
